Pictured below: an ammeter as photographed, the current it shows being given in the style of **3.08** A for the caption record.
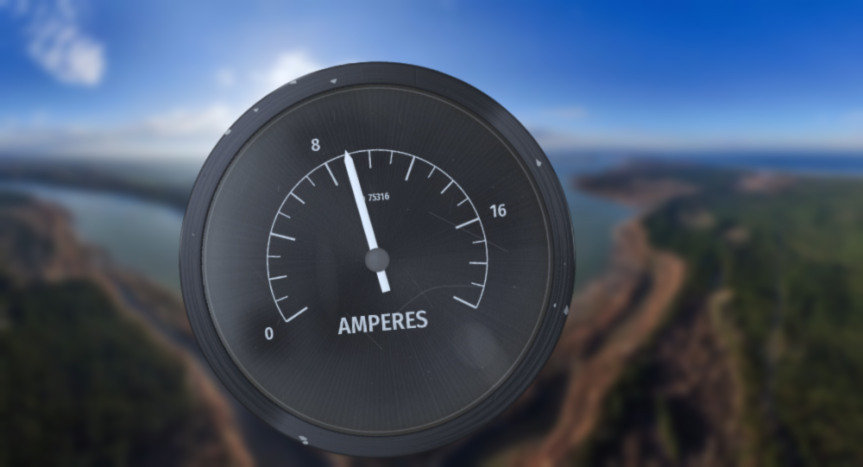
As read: **9** A
